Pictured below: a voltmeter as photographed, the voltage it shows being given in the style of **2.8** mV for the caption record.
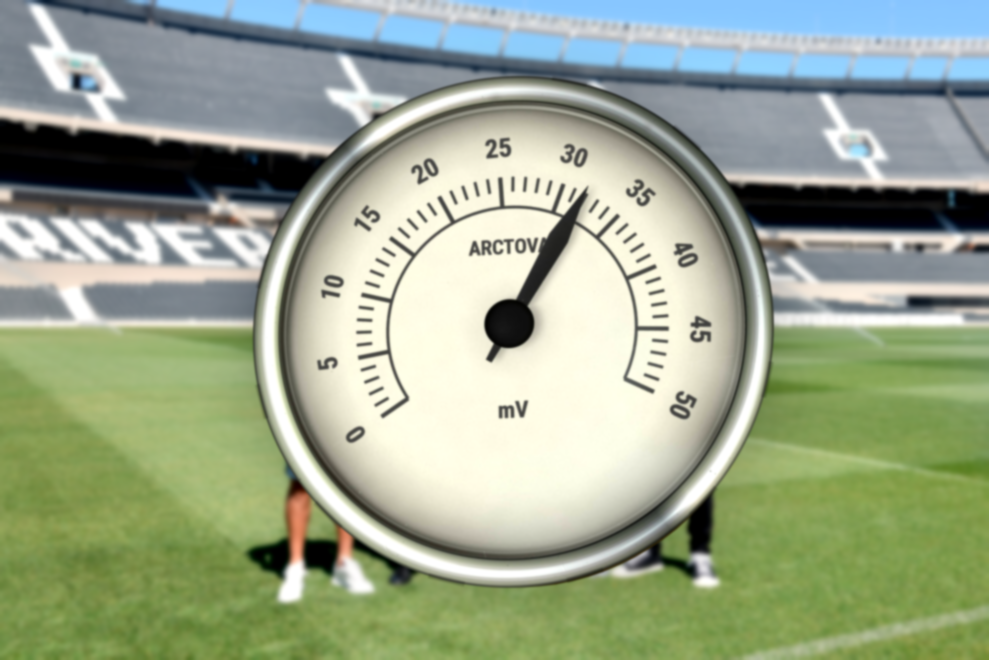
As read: **32** mV
